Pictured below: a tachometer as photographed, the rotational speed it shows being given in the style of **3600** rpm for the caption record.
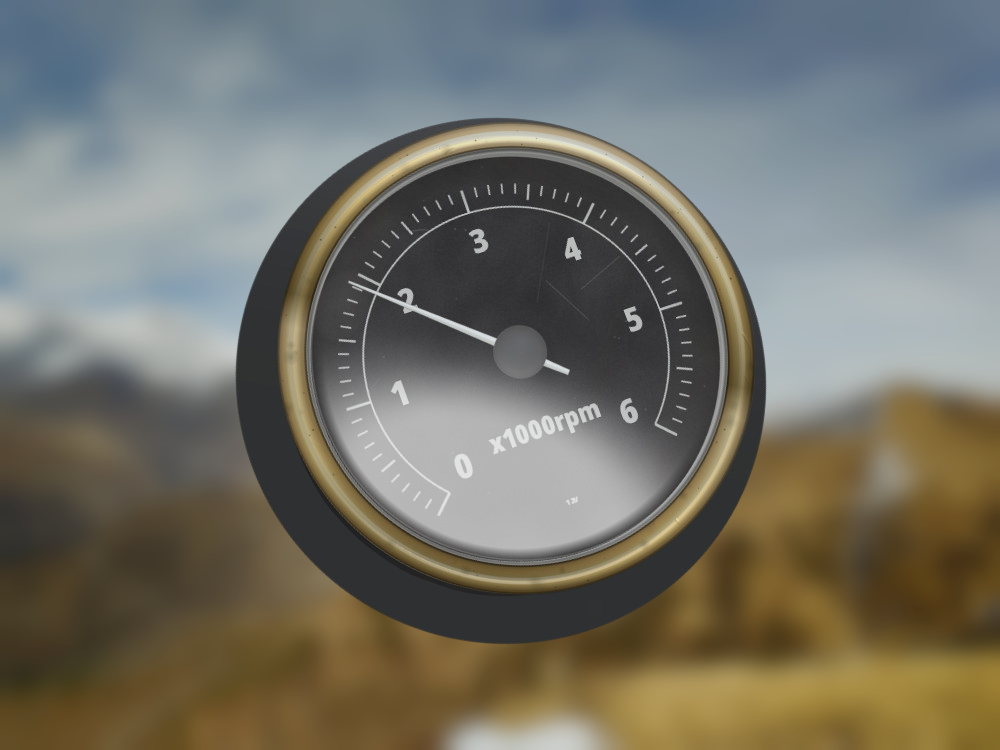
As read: **1900** rpm
